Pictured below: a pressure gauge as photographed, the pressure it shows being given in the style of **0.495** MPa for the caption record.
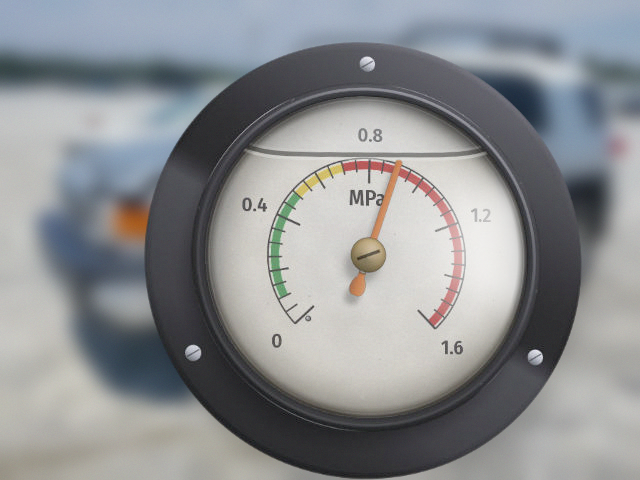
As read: **0.9** MPa
